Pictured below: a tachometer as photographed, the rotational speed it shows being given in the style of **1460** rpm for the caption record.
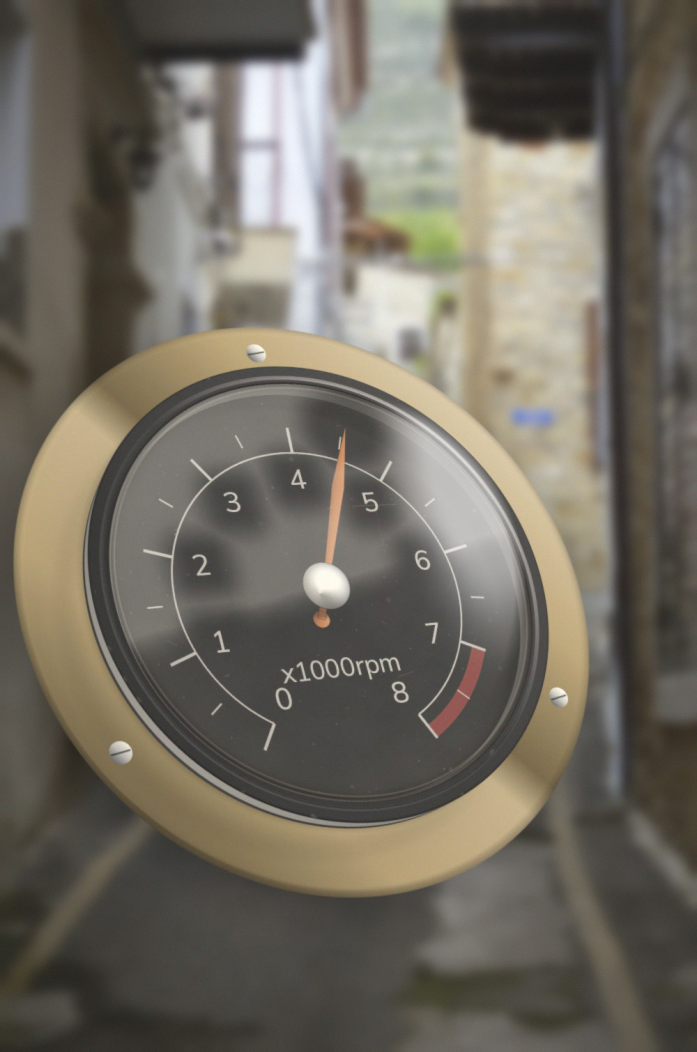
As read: **4500** rpm
